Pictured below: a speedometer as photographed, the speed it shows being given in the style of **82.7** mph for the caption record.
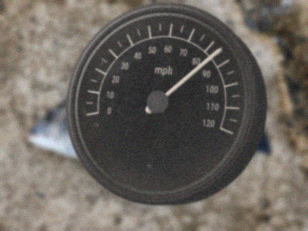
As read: **85** mph
